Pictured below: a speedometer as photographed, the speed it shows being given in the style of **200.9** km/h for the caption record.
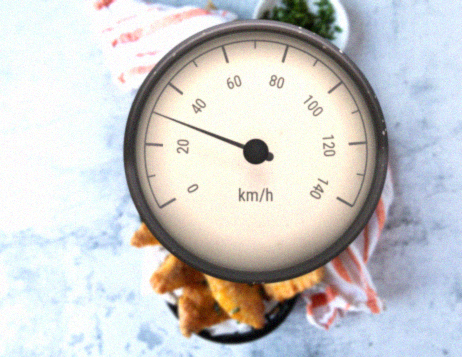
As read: **30** km/h
